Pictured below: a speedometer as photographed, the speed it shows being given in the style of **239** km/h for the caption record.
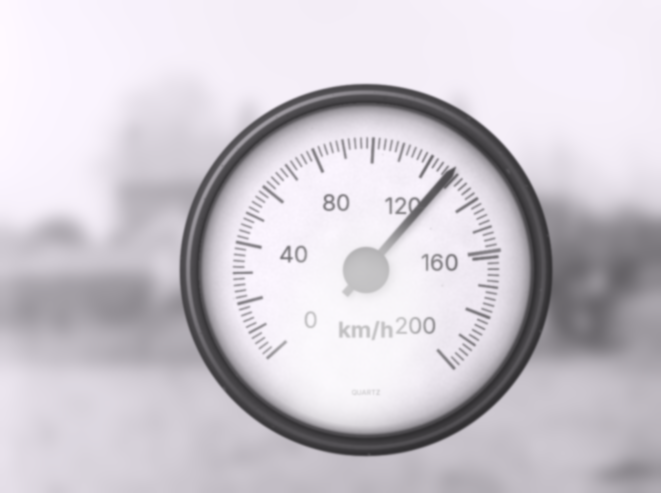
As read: **128** km/h
